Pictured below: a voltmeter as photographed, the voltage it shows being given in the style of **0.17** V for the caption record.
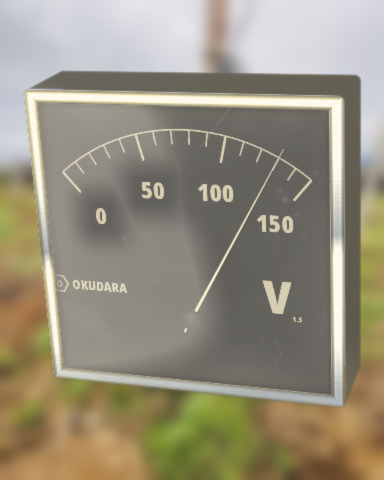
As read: **130** V
